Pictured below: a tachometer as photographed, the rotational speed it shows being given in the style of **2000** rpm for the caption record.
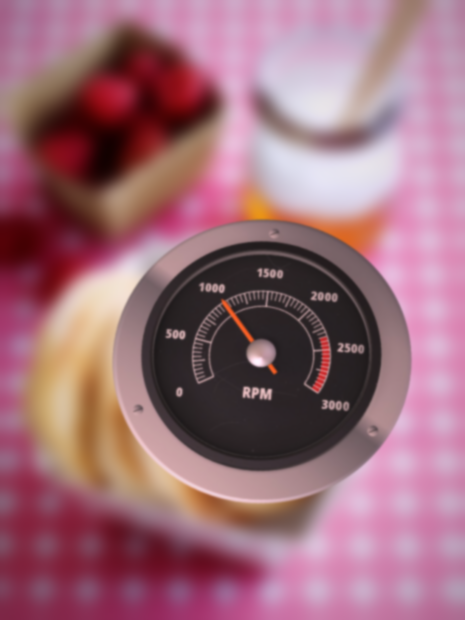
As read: **1000** rpm
